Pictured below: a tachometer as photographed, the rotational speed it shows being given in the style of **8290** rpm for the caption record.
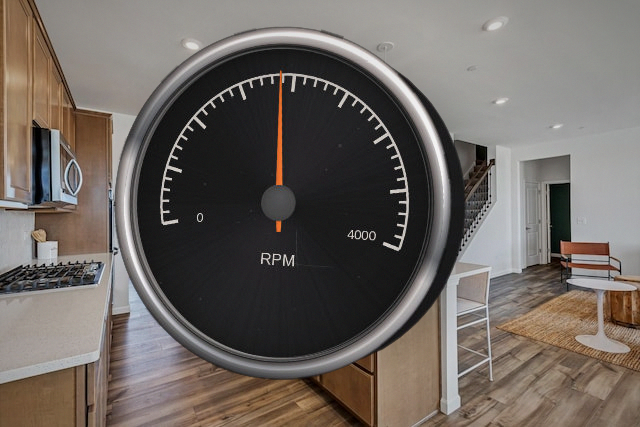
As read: **1900** rpm
